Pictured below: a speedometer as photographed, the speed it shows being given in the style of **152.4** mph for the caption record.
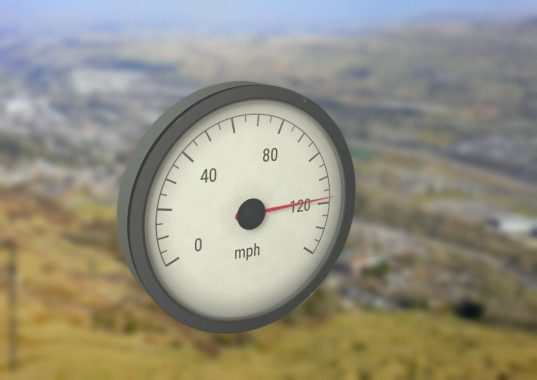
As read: **117.5** mph
